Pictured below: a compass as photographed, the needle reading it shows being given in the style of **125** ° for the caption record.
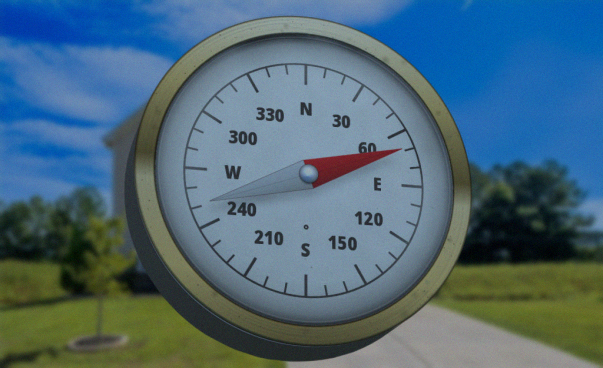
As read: **70** °
